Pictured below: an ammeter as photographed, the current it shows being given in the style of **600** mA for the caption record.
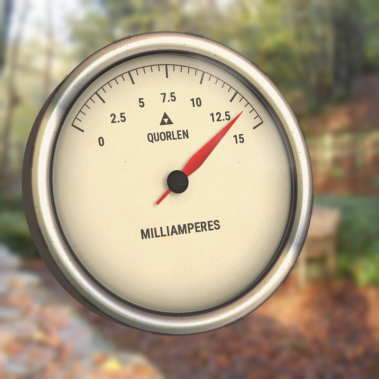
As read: **13.5** mA
